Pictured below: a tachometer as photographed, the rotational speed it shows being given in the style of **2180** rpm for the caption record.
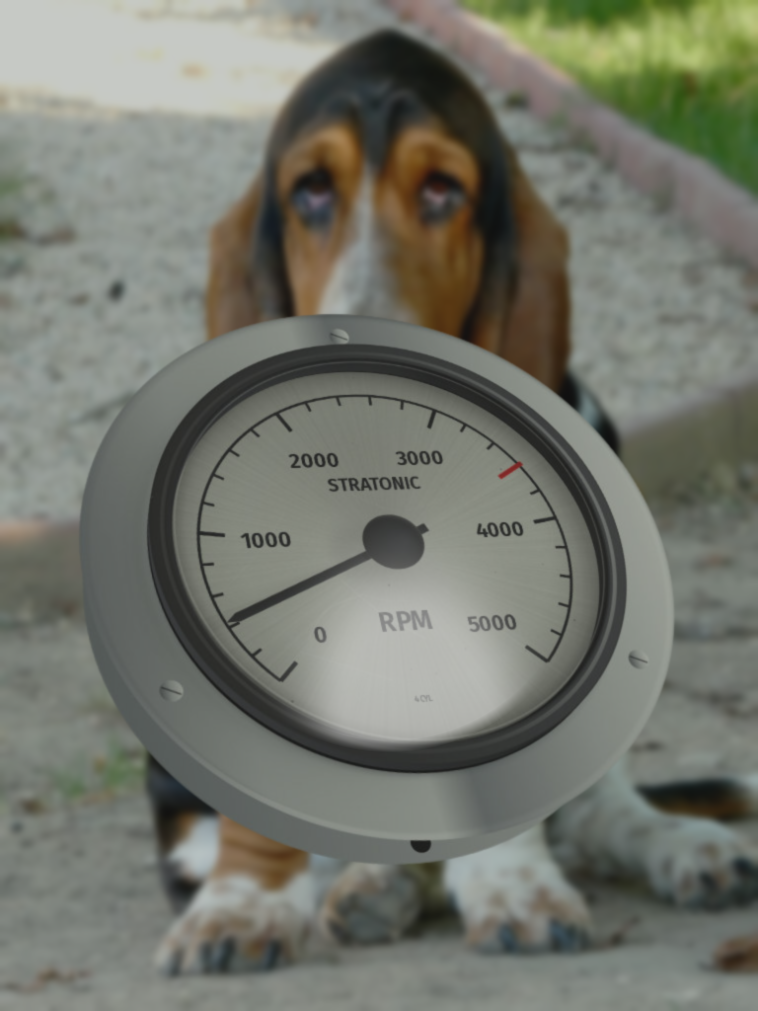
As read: **400** rpm
